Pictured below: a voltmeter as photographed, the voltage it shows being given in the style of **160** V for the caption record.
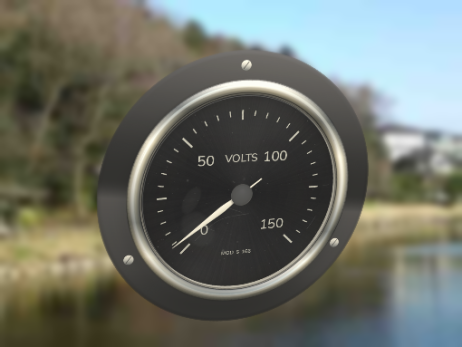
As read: **5** V
